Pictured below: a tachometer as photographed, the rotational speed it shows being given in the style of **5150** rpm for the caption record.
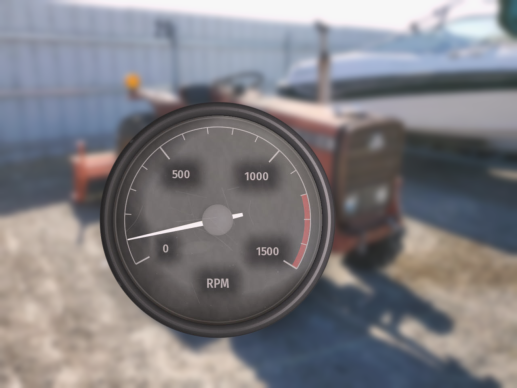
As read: **100** rpm
